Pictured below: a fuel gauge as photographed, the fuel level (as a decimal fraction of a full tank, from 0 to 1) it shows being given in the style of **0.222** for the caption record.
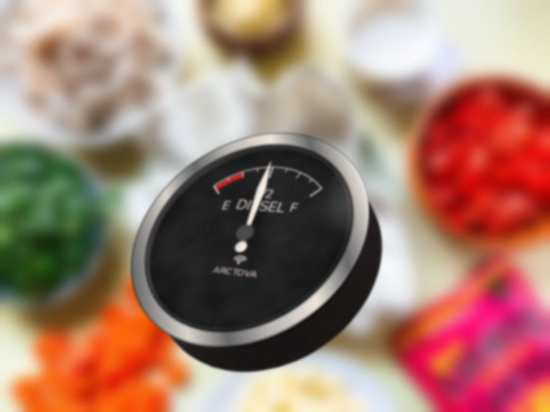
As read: **0.5**
